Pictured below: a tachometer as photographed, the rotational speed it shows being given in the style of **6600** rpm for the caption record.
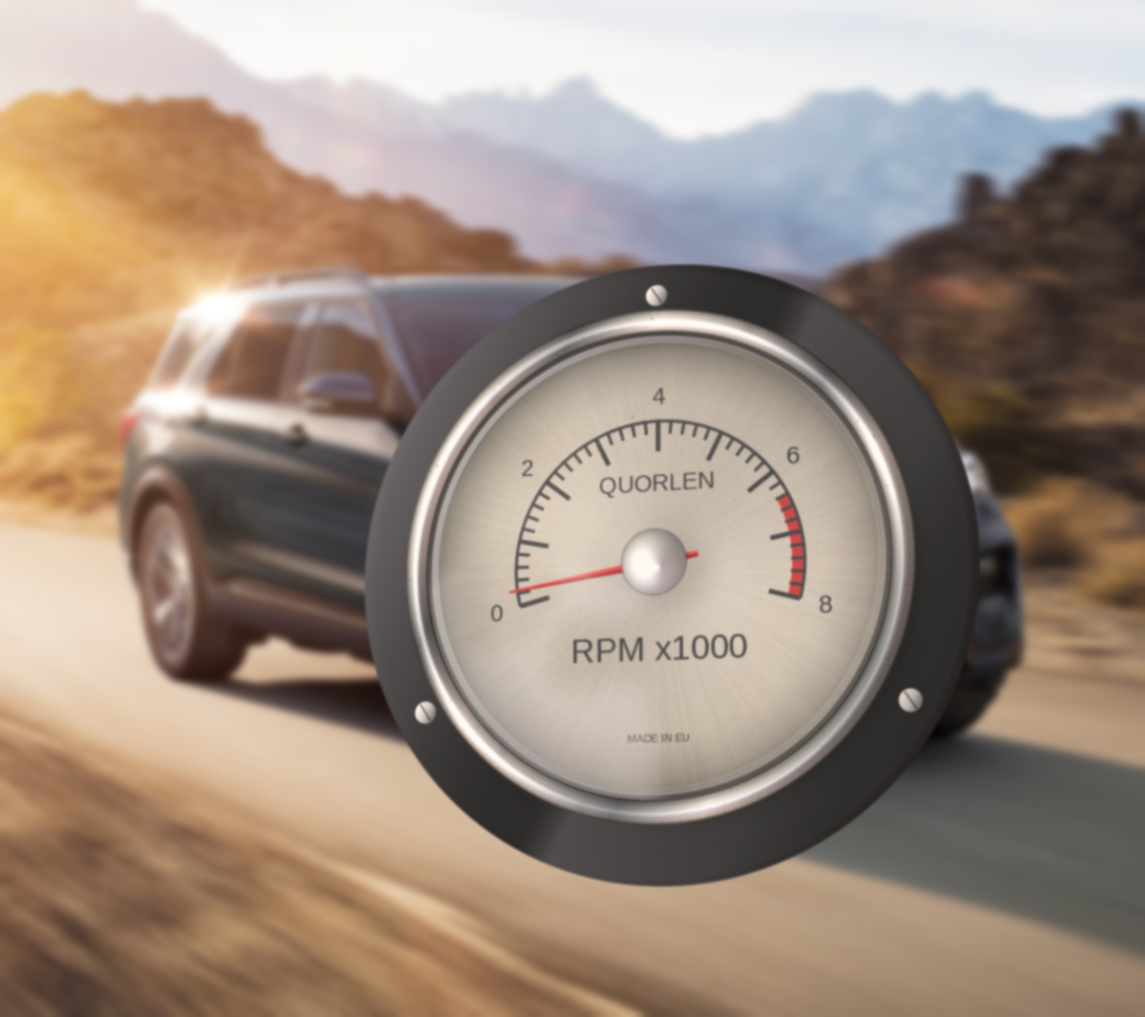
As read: **200** rpm
